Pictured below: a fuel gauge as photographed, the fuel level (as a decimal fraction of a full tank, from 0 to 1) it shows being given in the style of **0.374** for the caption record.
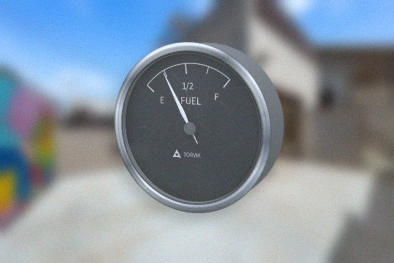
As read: **0.25**
